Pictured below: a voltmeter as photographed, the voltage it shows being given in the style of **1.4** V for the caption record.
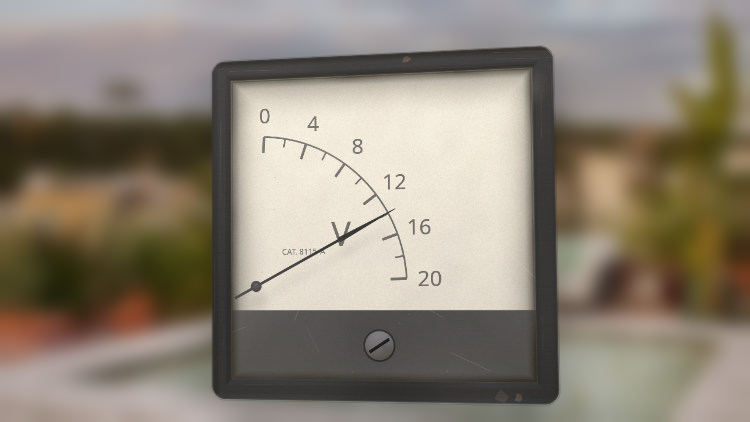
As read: **14** V
